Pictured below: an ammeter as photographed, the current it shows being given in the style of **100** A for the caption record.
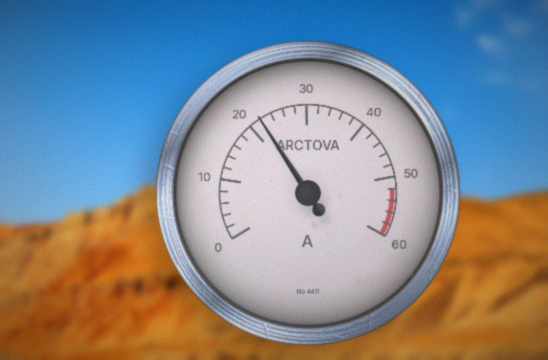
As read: **22** A
